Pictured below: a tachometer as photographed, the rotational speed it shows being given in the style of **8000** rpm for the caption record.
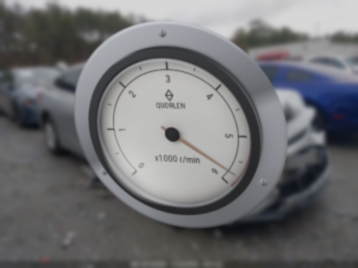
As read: **5750** rpm
